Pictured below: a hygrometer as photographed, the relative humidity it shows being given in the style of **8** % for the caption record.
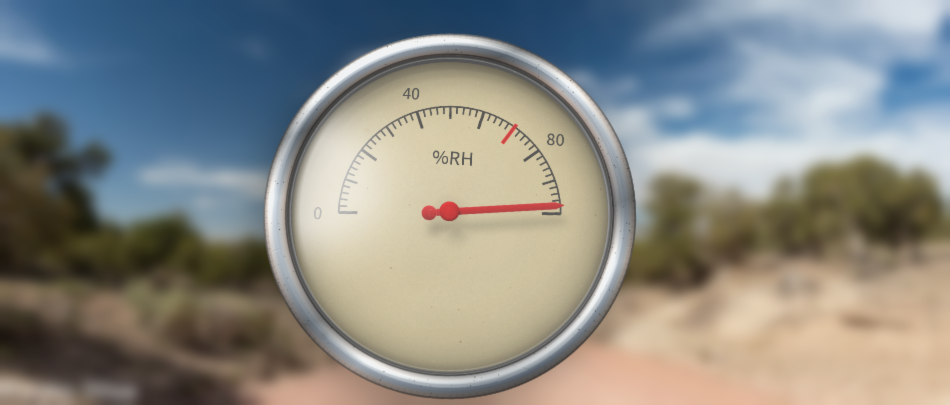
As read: **98** %
